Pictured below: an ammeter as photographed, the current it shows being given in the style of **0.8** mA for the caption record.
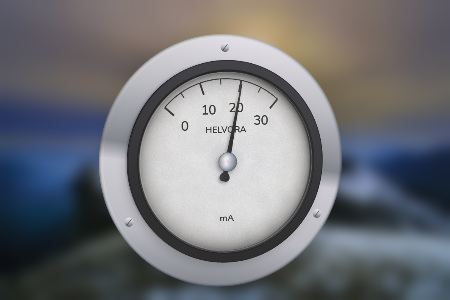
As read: **20** mA
